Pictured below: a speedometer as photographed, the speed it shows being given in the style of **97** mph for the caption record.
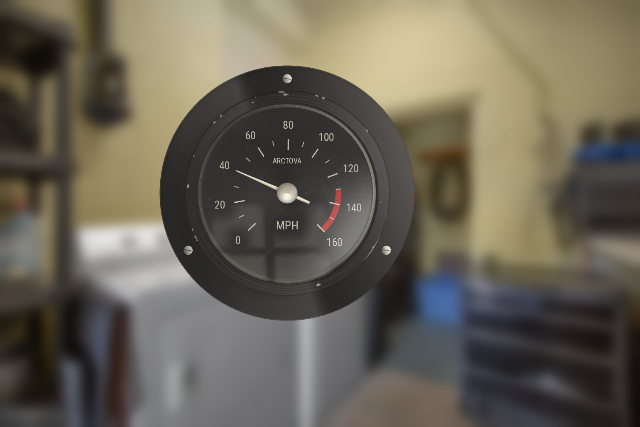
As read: **40** mph
